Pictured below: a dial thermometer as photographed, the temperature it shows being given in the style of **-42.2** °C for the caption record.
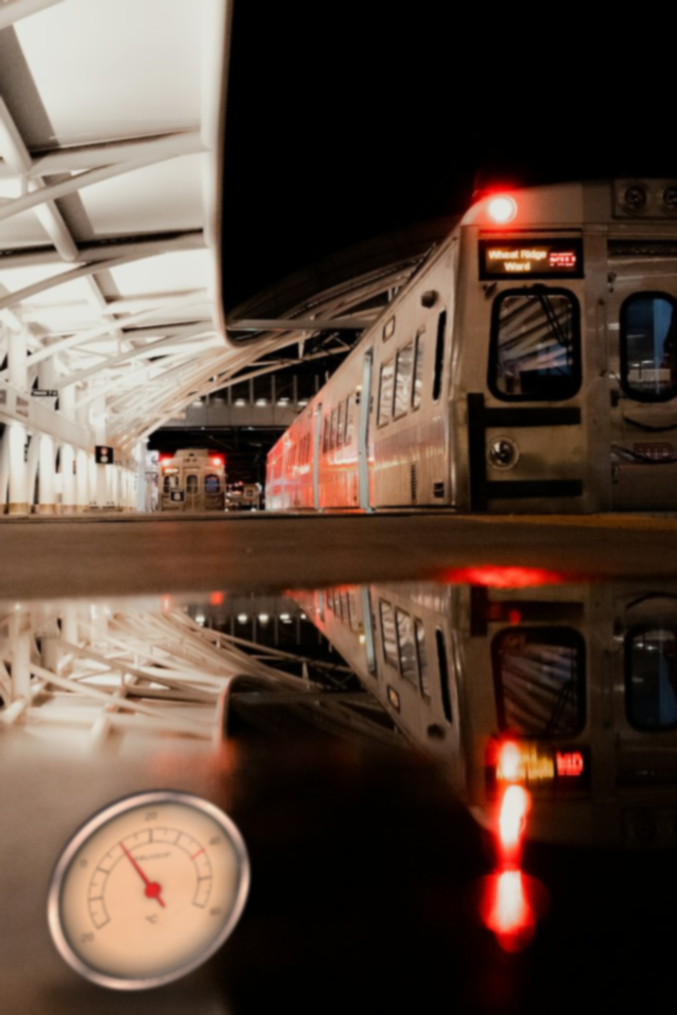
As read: **10** °C
